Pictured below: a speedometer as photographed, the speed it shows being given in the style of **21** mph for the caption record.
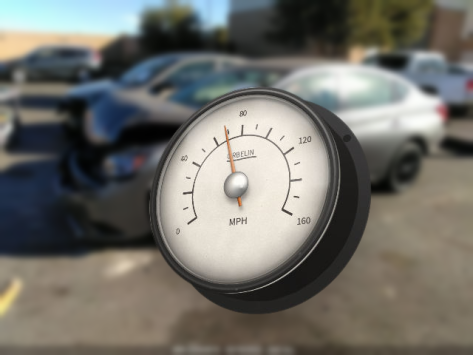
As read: **70** mph
